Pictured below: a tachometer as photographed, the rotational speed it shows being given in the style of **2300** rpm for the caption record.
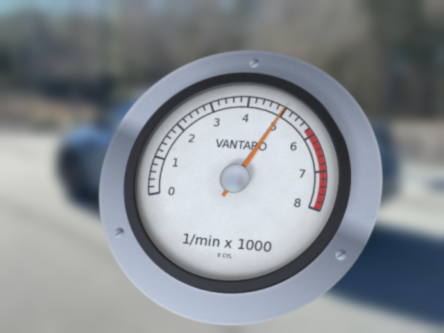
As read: **5000** rpm
